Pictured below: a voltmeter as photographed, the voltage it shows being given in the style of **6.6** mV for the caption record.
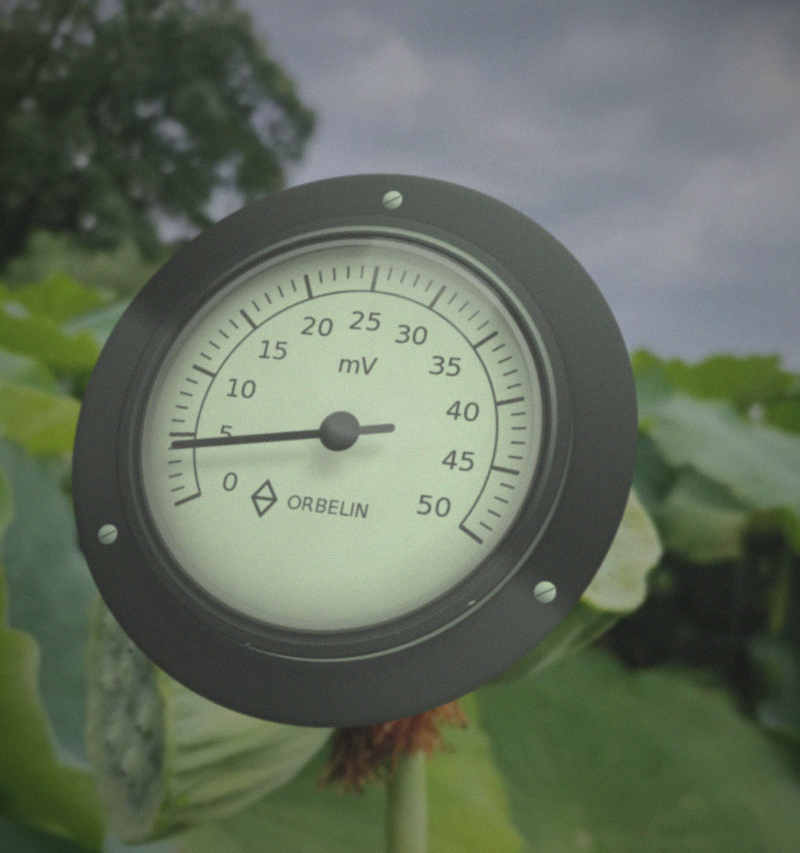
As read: **4** mV
